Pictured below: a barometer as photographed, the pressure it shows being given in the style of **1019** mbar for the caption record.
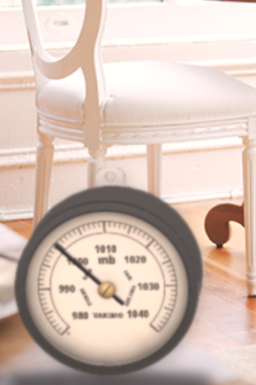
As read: **1000** mbar
